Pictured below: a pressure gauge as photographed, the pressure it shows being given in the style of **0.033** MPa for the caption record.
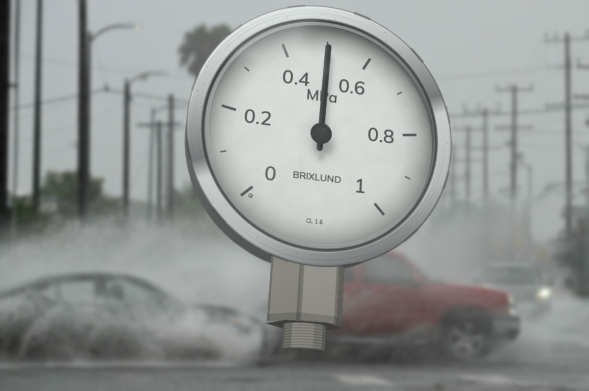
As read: **0.5** MPa
